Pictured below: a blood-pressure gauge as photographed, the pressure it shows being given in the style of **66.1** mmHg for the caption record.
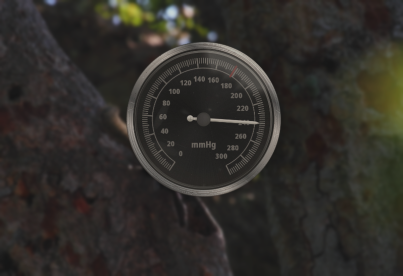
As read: **240** mmHg
